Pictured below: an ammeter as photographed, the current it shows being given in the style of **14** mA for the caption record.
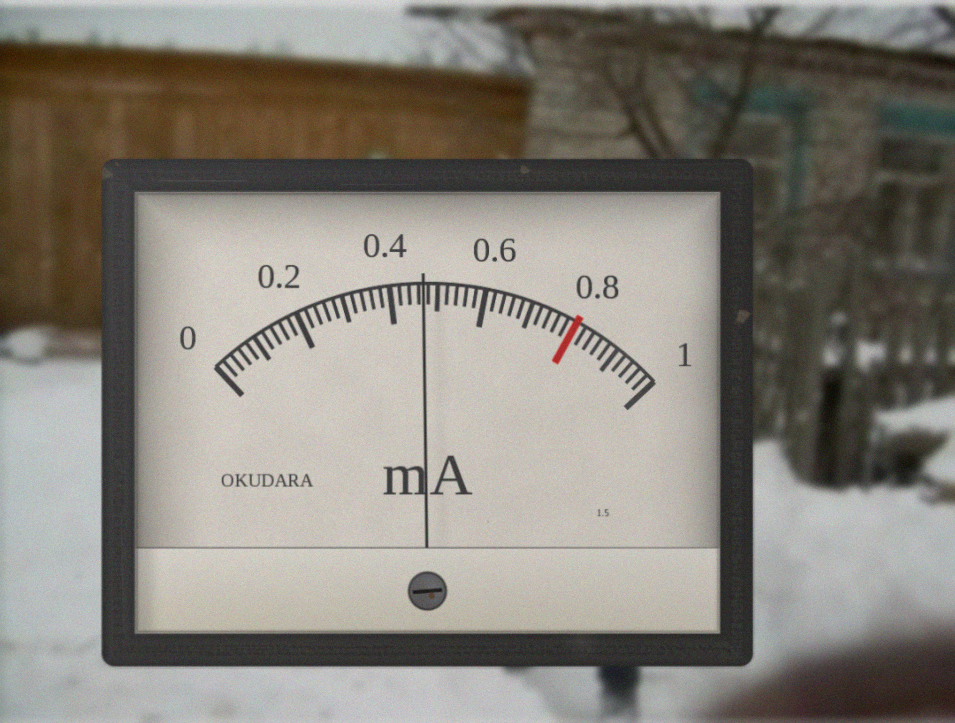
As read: **0.47** mA
